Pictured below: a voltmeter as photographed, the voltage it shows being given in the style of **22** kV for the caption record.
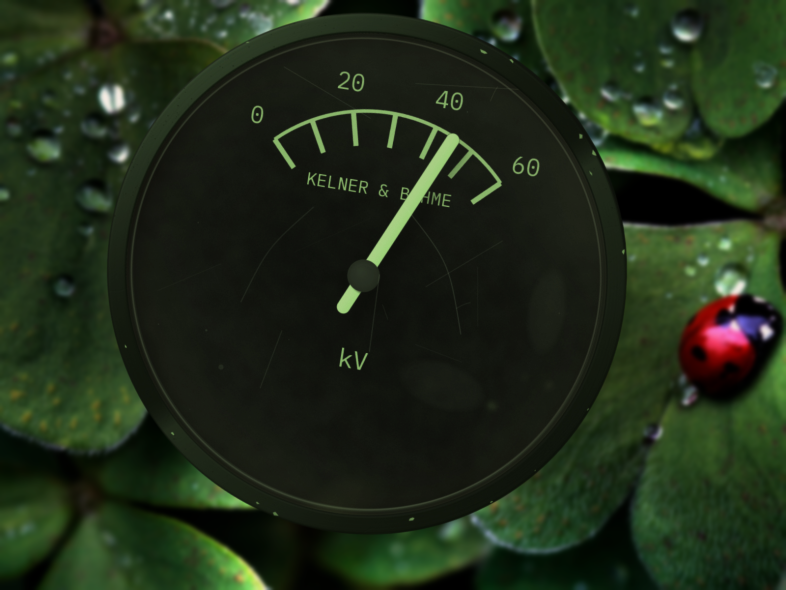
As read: **45** kV
